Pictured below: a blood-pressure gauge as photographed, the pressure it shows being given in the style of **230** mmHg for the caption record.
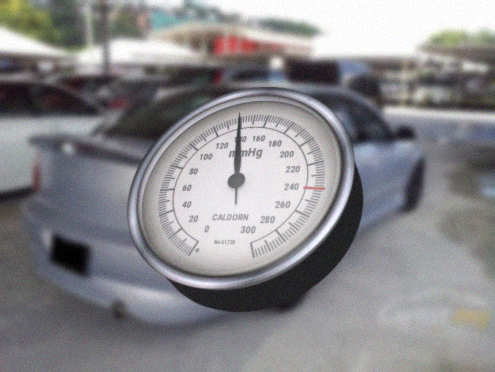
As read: **140** mmHg
